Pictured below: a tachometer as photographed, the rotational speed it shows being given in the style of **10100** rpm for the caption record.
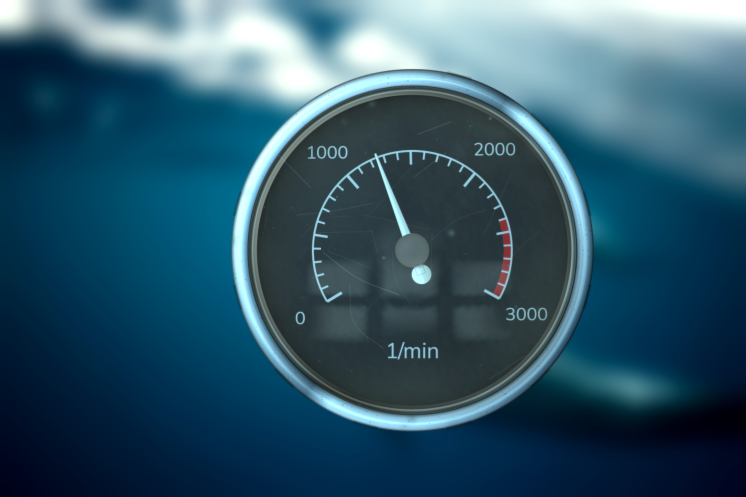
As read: **1250** rpm
